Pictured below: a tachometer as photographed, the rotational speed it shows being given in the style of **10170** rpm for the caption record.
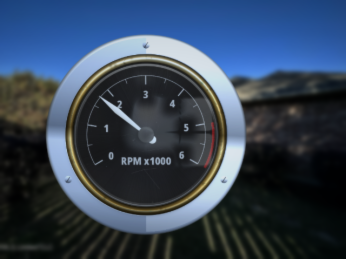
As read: **1750** rpm
